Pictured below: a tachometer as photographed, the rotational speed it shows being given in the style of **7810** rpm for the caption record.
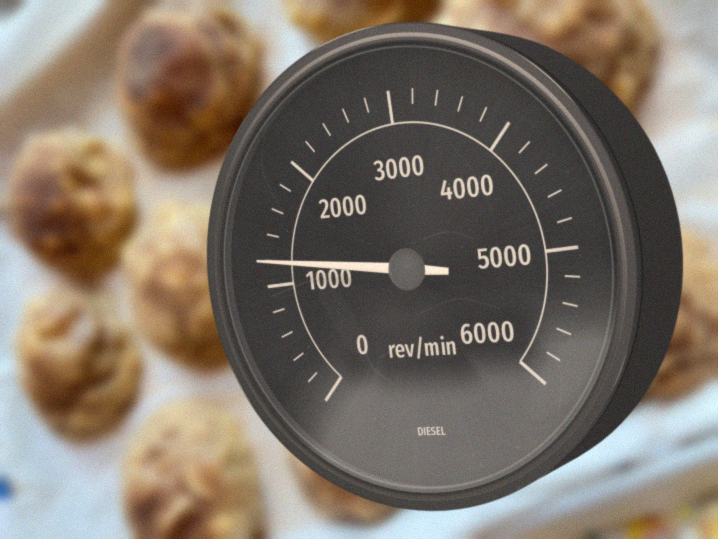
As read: **1200** rpm
